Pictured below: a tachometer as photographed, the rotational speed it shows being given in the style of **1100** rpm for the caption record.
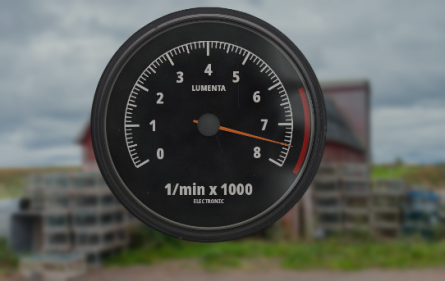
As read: **7500** rpm
